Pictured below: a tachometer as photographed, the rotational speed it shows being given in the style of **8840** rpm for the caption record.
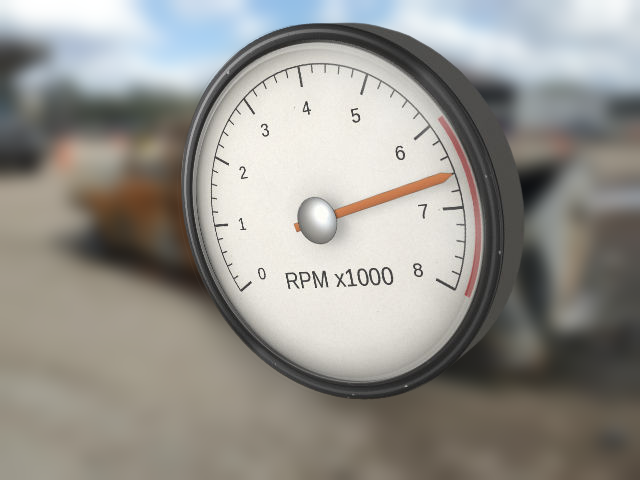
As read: **6600** rpm
